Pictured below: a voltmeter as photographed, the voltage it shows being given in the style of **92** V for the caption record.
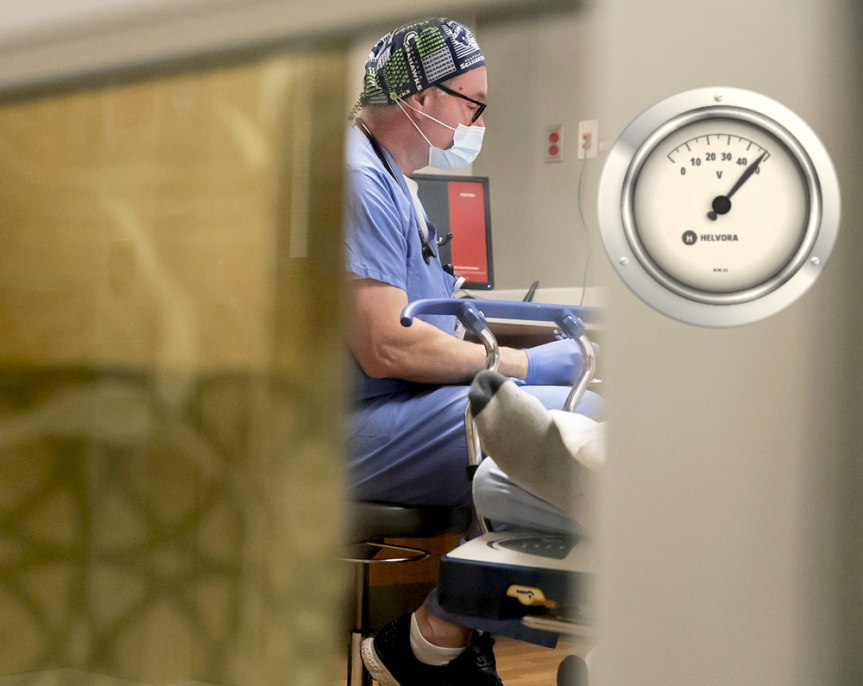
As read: **47.5** V
